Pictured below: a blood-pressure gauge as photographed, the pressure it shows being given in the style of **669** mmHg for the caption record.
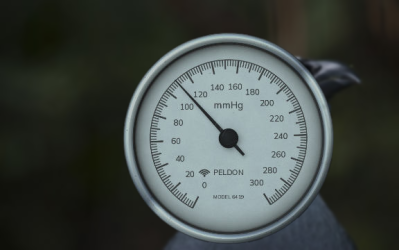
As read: **110** mmHg
